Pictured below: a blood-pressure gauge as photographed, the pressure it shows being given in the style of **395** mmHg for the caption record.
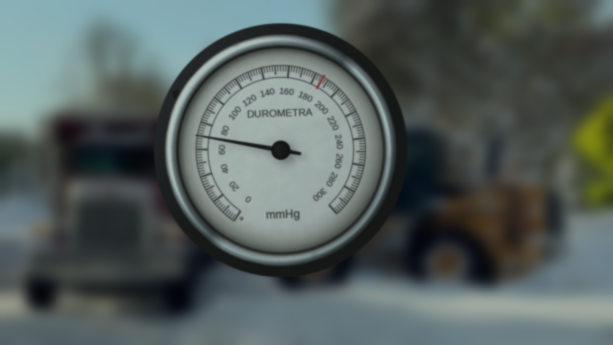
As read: **70** mmHg
